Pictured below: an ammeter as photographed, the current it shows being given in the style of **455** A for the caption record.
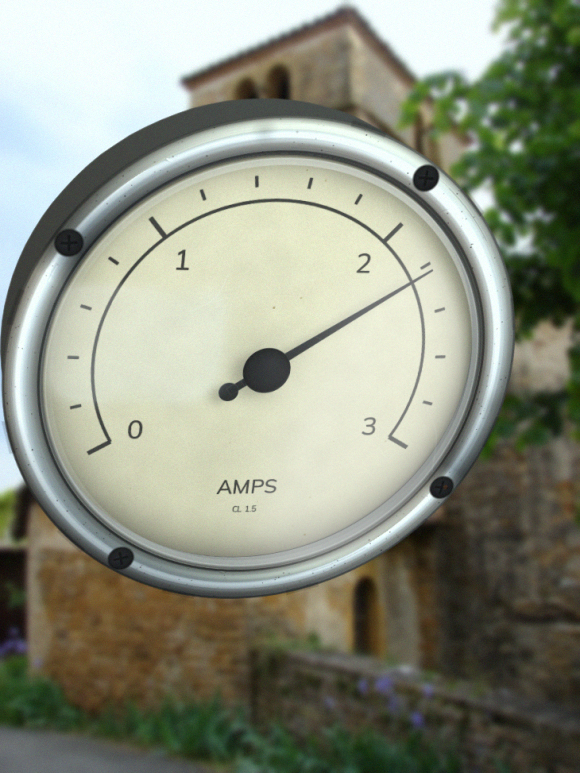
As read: **2.2** A
